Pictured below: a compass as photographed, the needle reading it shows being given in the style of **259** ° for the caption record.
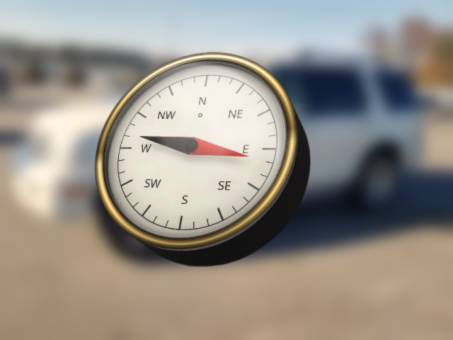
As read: **100** °
